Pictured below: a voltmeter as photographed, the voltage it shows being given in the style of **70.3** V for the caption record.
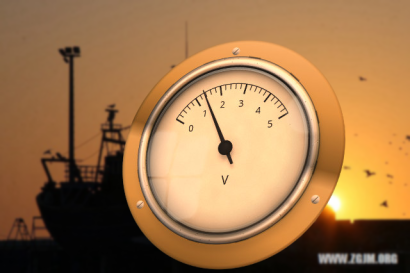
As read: **1.4** V
